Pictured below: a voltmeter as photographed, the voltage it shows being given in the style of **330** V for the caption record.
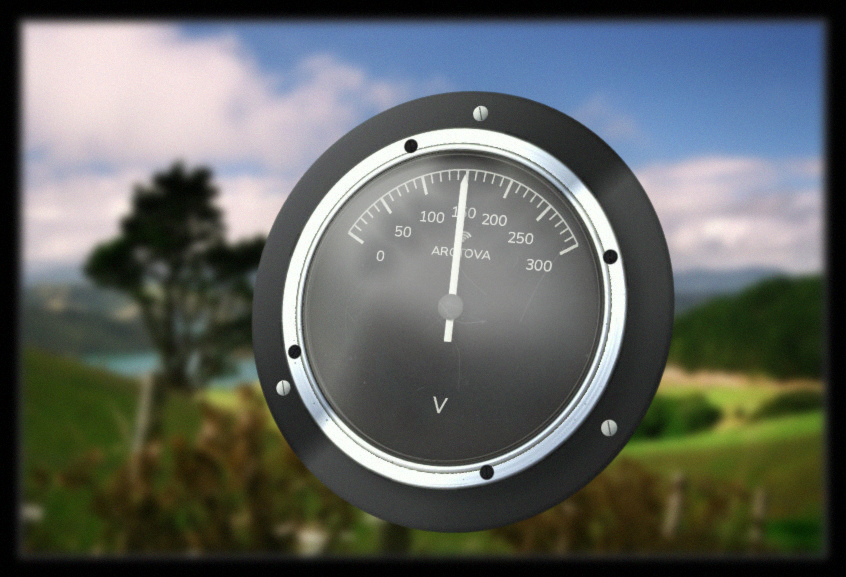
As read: **150** V
